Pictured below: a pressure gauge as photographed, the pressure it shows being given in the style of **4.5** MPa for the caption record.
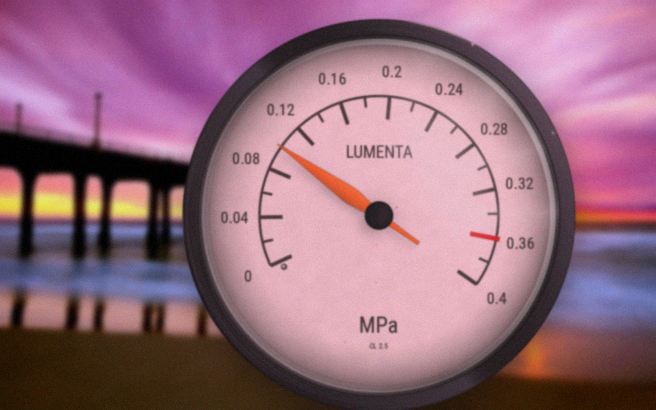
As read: **0.1** MPa
